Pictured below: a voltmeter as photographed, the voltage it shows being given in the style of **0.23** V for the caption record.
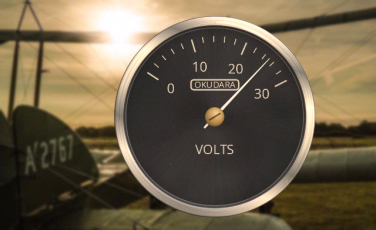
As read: **25** V
